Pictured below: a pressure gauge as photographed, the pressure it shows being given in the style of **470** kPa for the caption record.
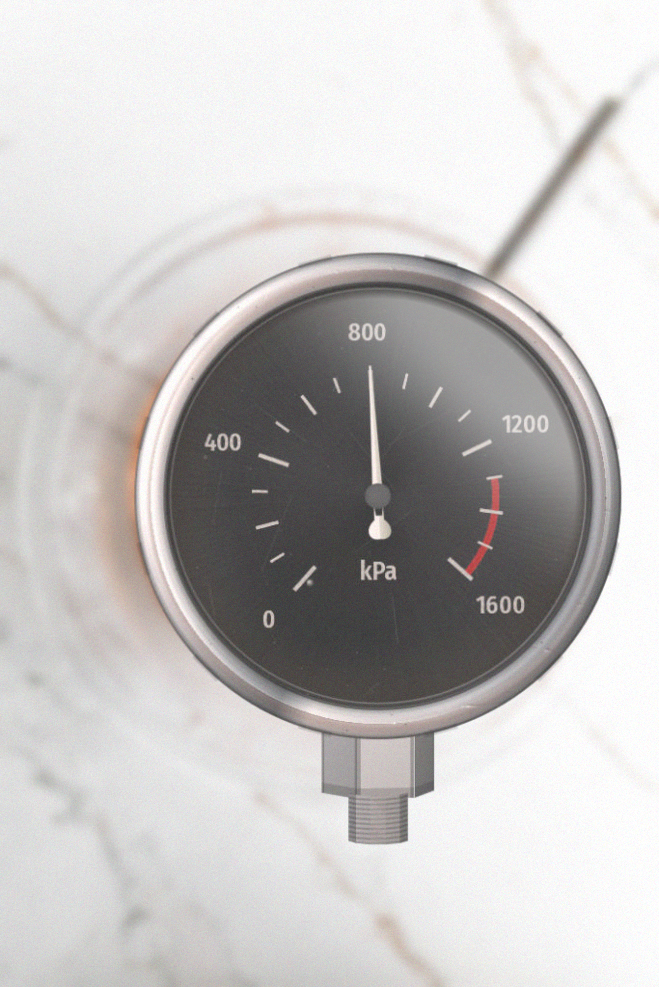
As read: **800** kPa
